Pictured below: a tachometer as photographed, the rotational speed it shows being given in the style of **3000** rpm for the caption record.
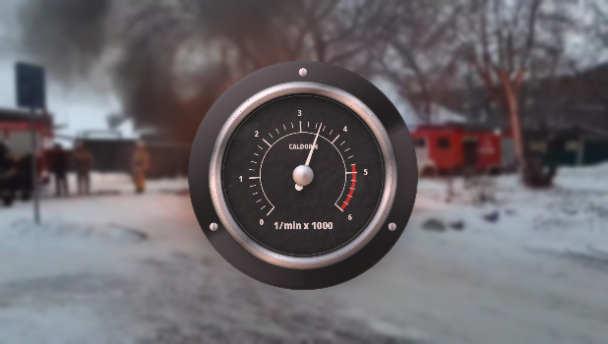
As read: **3500** rpm
